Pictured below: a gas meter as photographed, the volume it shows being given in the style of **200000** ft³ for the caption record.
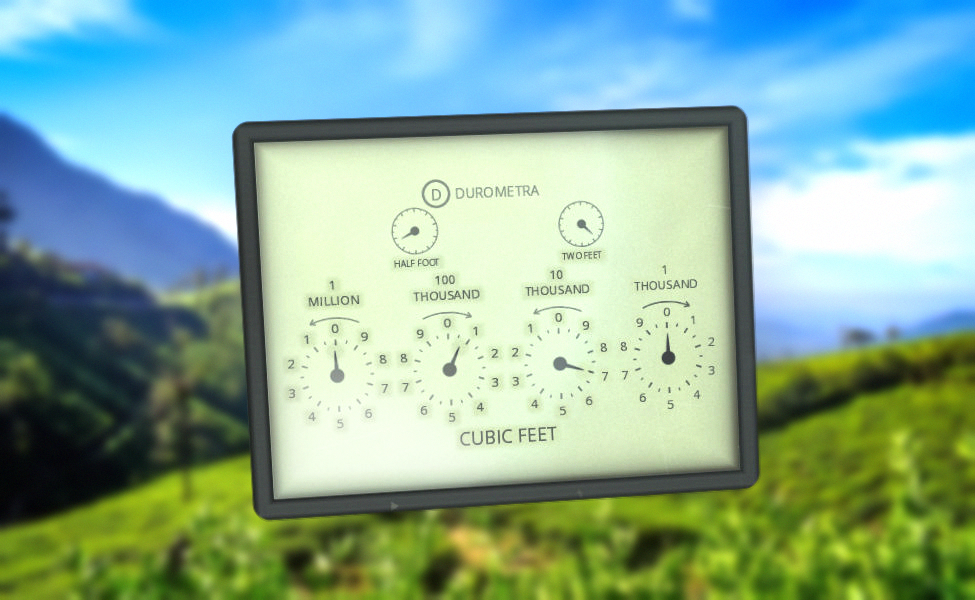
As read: **7000** ft³
